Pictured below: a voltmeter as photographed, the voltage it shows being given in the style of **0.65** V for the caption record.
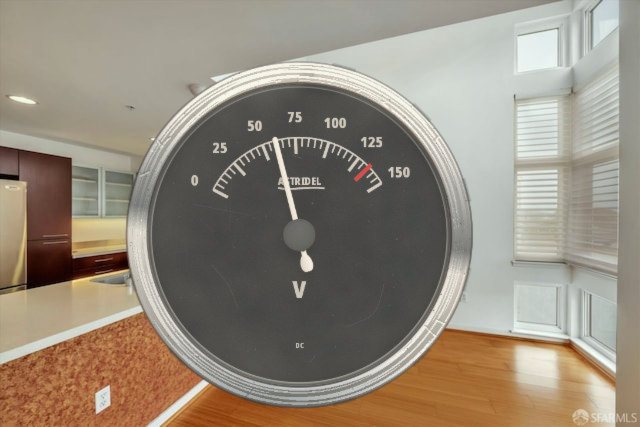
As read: **60** V
